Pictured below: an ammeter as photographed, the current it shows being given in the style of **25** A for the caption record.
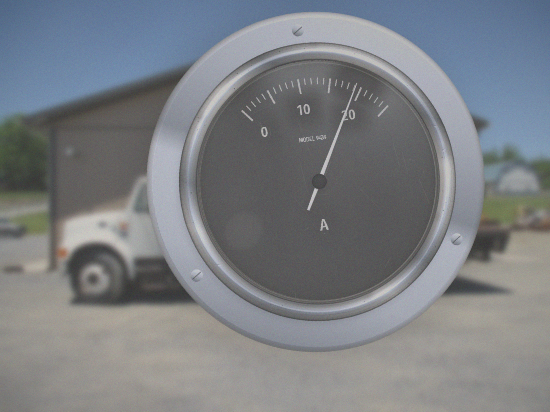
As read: **19** A
